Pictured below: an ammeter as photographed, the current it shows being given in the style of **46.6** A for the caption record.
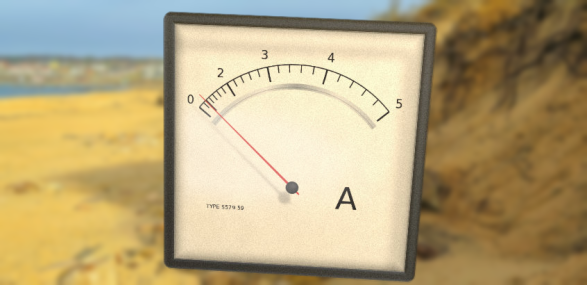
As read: **1** A
